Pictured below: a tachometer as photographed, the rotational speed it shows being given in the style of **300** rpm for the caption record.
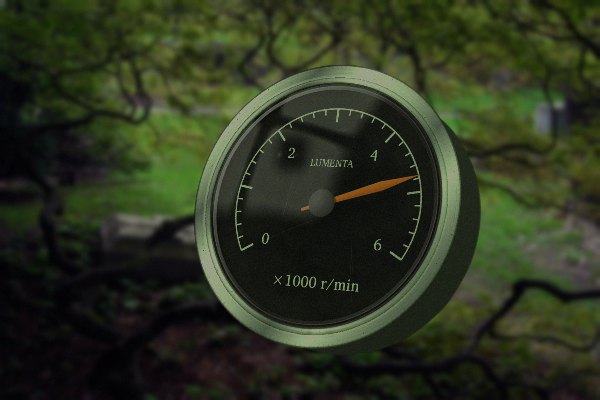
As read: **4800** rpm
